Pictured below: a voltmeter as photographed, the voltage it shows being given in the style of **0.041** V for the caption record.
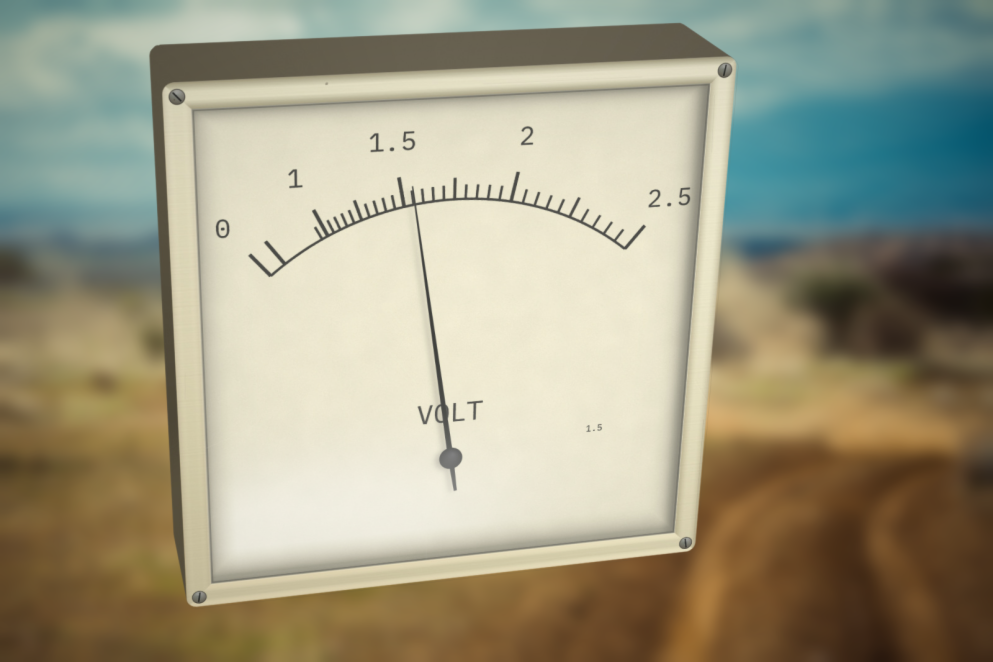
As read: **1.55** V
